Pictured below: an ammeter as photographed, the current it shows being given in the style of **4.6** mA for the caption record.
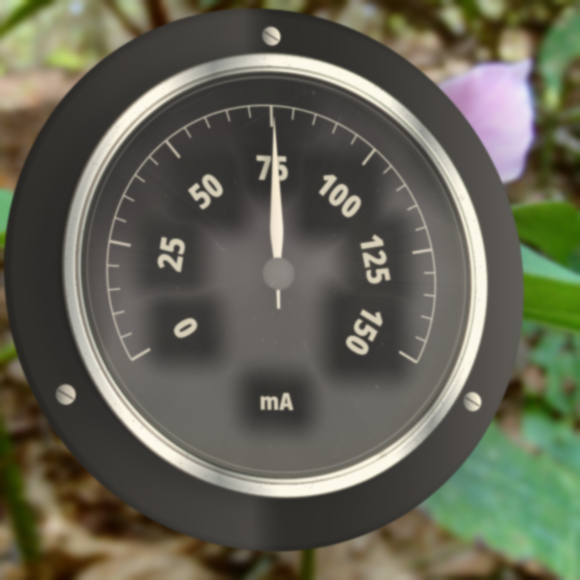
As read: **75** mA
